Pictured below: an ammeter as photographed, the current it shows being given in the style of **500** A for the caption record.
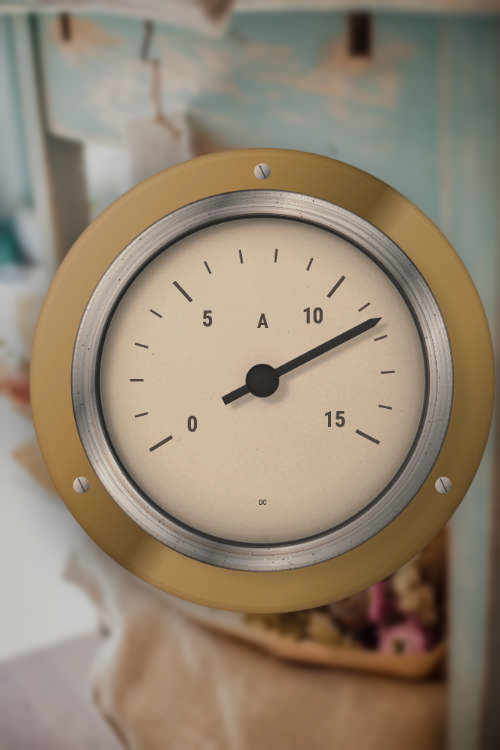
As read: **11.5** A
